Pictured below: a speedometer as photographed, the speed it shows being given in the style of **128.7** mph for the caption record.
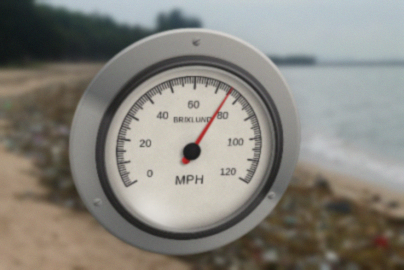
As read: **75** mph
